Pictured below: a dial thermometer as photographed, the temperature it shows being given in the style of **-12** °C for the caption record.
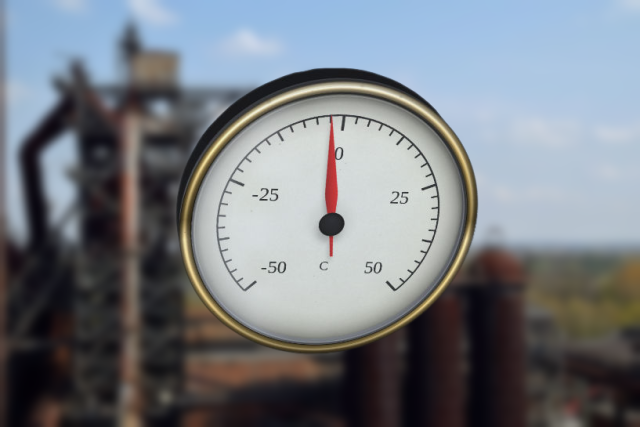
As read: **-2.5** °C
